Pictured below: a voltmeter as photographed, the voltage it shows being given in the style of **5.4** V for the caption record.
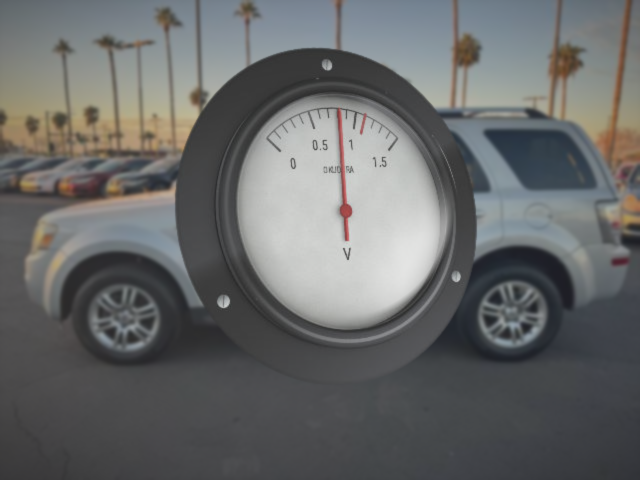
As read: **0.8** V
